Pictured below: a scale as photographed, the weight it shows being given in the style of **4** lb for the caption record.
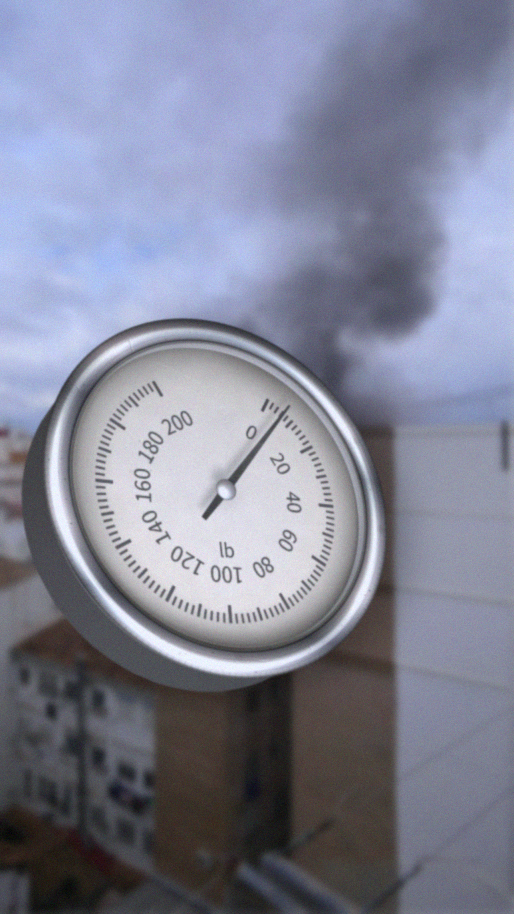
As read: **6** lb
